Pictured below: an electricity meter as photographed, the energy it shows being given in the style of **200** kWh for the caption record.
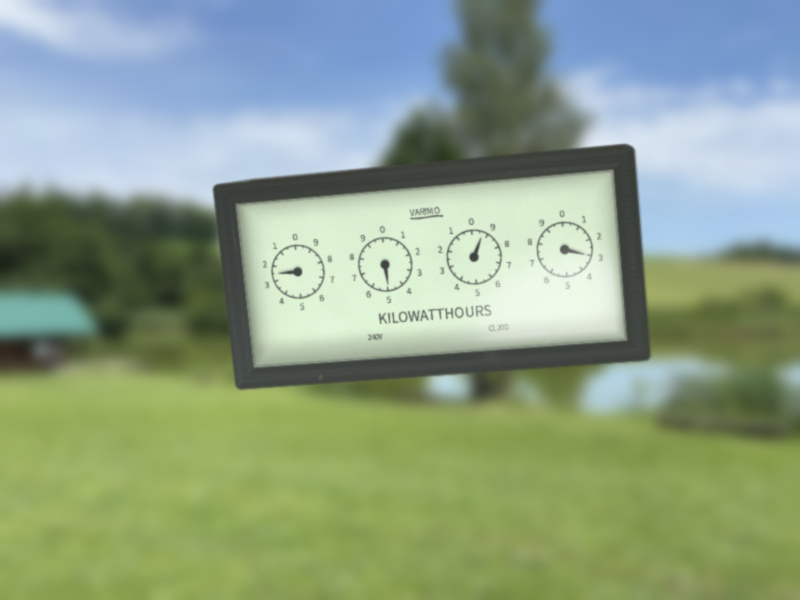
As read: **2493** kWh
